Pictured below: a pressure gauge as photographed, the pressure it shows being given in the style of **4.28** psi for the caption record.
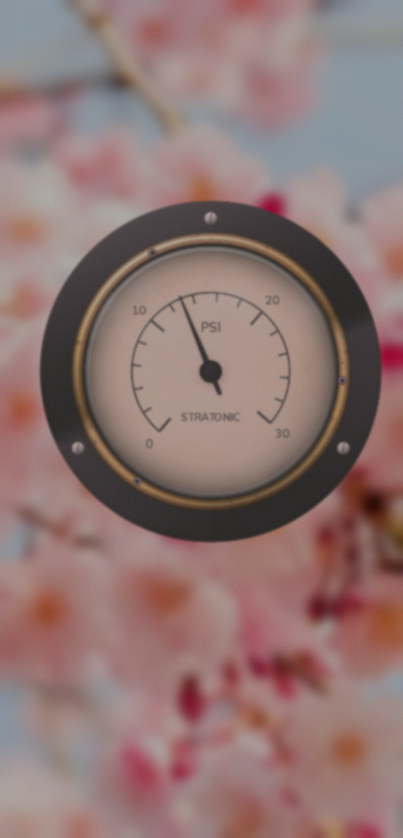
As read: **13** psi
